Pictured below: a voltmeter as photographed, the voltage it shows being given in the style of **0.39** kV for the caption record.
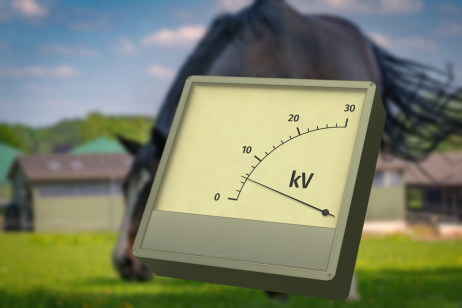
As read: **5** kV
